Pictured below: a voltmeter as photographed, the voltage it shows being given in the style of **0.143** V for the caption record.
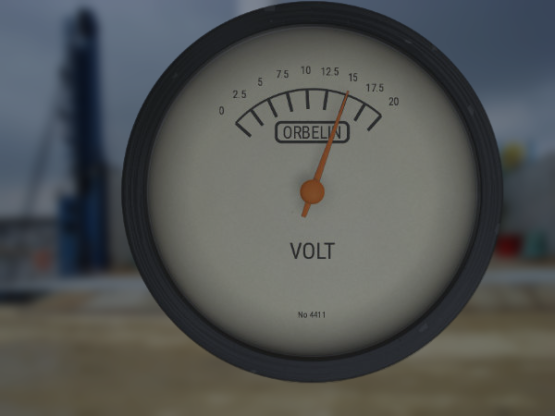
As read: **15** V
